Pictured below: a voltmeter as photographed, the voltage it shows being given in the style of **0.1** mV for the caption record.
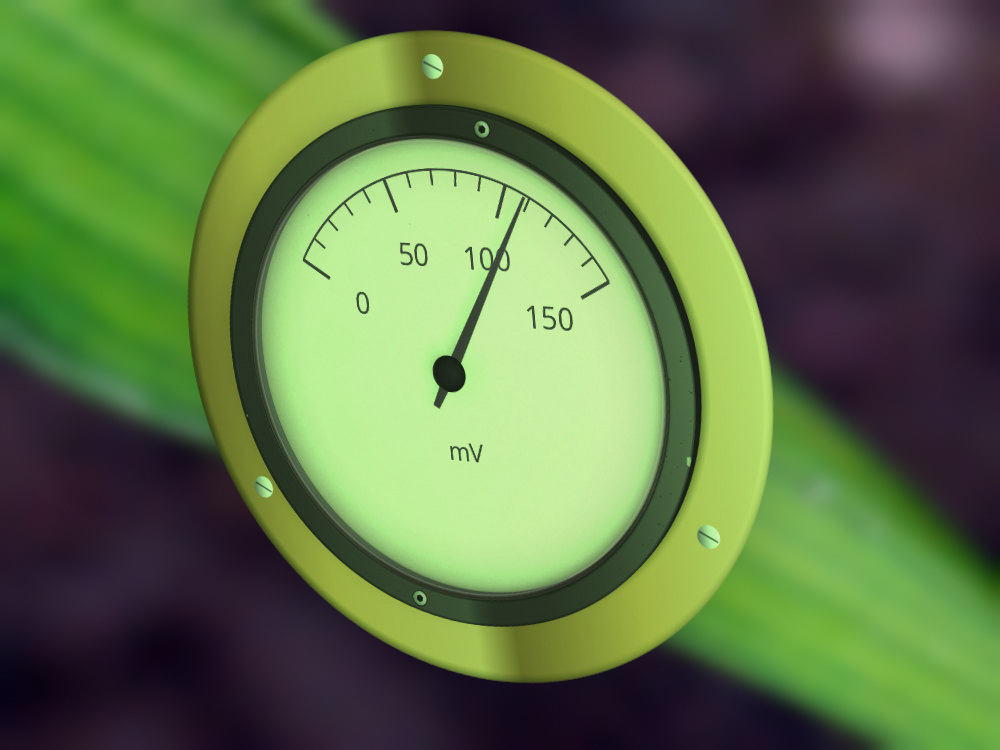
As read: **110** mV
